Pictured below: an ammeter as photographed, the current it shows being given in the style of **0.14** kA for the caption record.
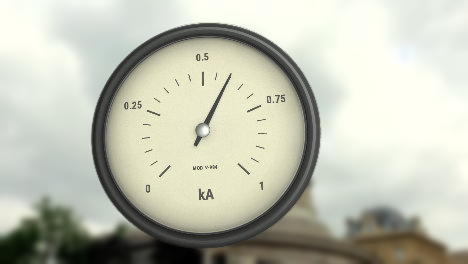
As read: **0.6** kA
